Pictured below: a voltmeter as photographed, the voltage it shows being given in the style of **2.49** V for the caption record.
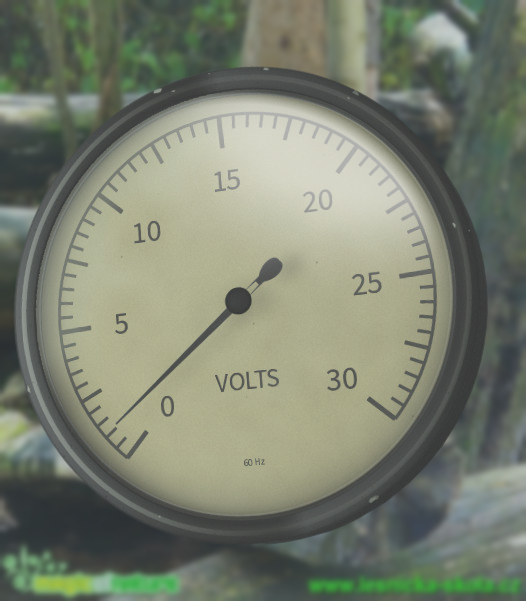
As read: **1** V
